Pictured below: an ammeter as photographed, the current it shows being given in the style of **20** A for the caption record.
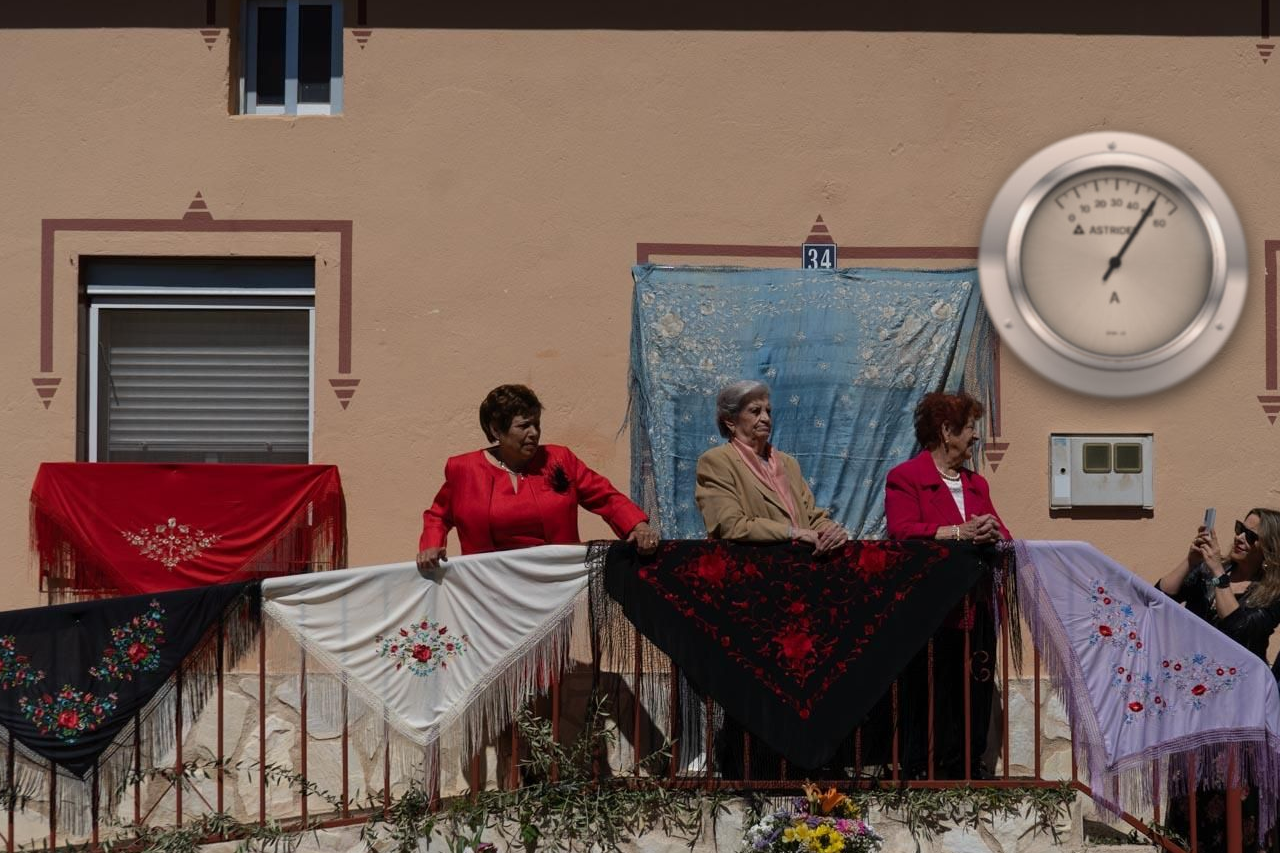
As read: **50** A
